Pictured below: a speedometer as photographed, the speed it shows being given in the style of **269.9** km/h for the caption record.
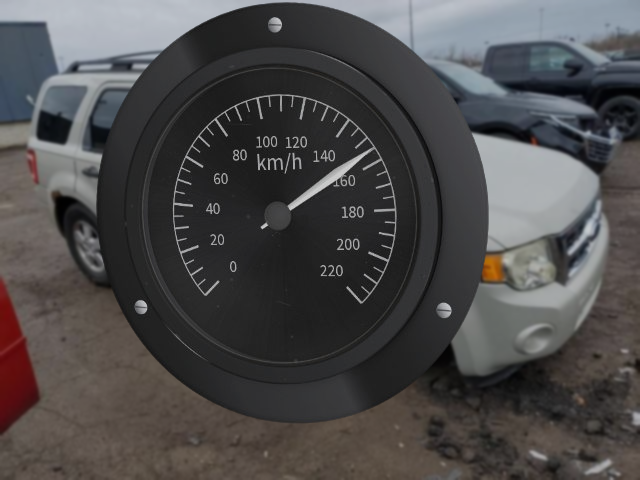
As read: **155** km/h
